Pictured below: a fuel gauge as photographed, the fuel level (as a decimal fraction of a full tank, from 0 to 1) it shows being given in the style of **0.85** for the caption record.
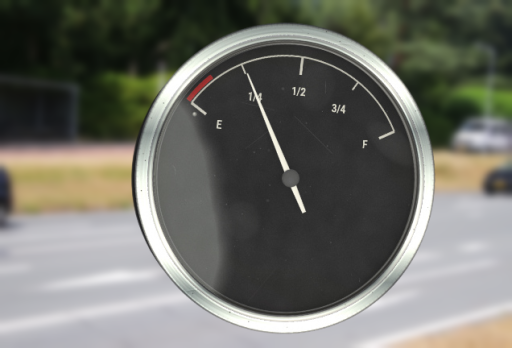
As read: **0.25**
